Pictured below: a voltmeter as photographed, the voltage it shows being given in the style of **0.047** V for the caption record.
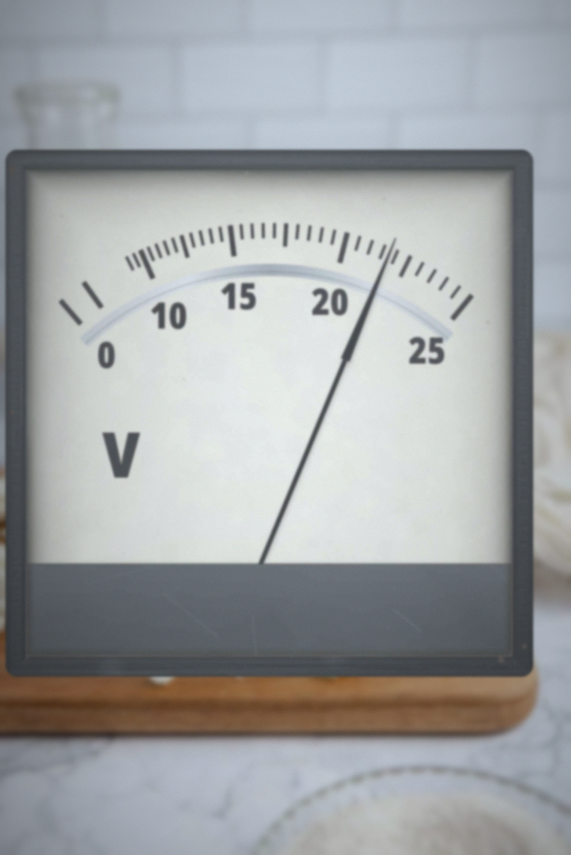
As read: **21.75** V
